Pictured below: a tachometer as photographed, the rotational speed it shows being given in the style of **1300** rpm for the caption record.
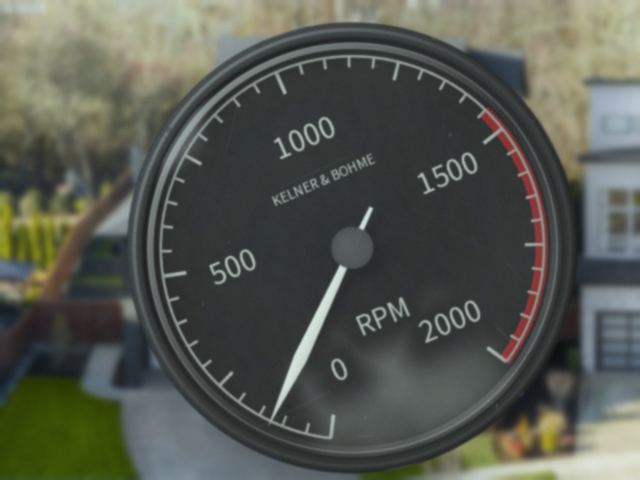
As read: **125** rpm
